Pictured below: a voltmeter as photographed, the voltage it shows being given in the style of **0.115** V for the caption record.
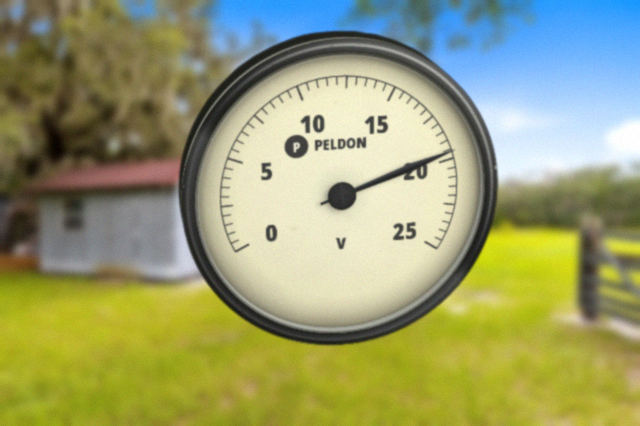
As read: **19.5** V
